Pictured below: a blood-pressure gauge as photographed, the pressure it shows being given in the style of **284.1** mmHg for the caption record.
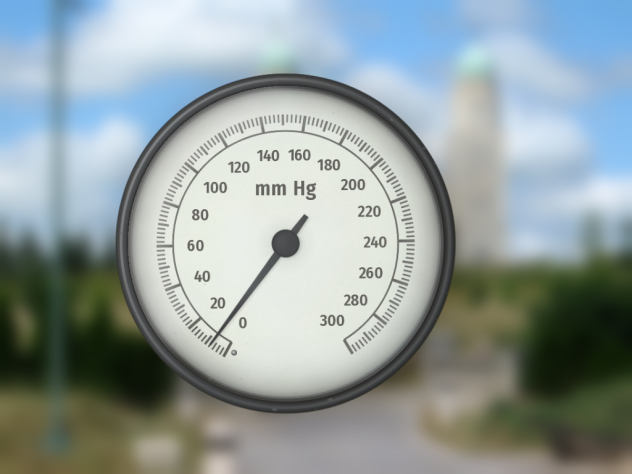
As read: **8** mmHg
